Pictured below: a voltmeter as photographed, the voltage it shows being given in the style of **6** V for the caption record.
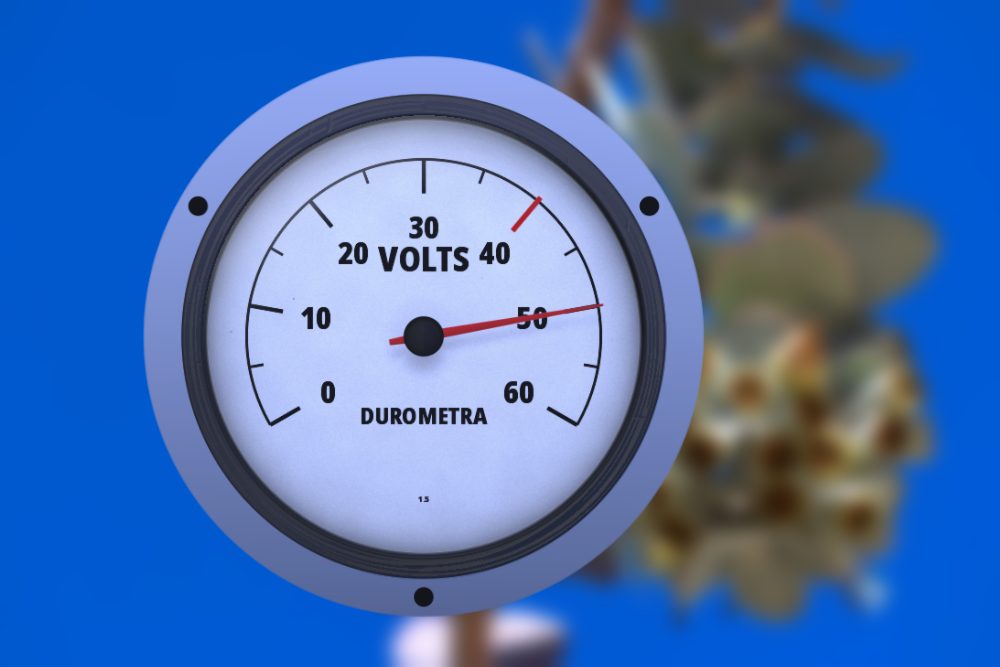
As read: **50** V
